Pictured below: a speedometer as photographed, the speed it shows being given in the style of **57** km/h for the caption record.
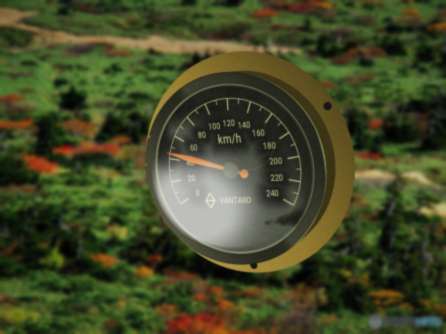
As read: **45** km/h
